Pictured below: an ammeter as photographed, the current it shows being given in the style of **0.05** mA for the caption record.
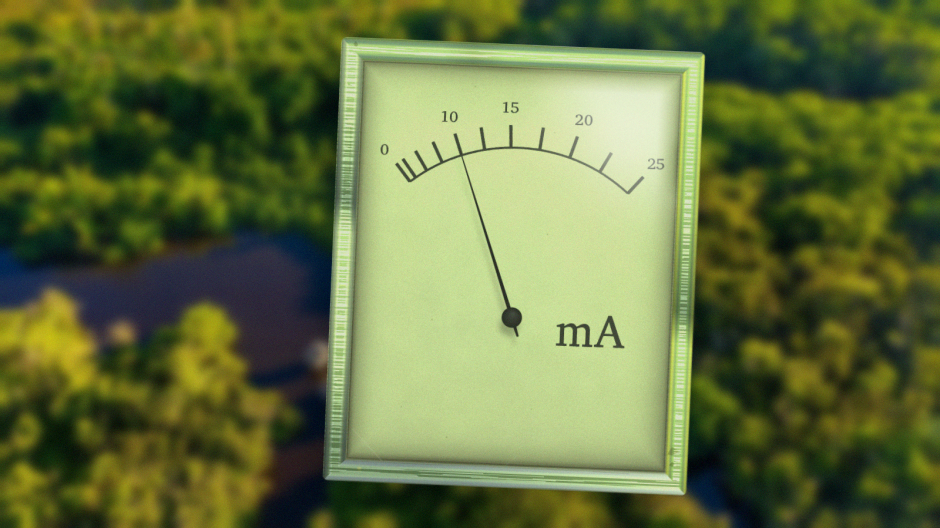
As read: **10** mA
